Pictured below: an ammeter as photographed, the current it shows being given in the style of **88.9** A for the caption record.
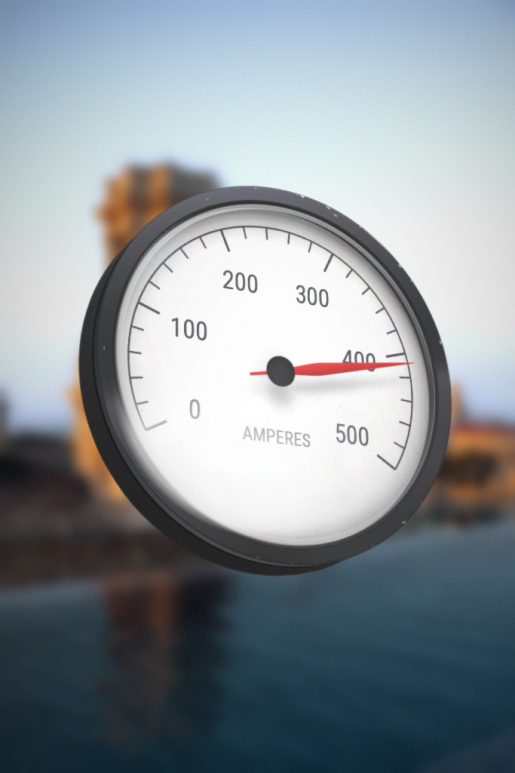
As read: **410** A
